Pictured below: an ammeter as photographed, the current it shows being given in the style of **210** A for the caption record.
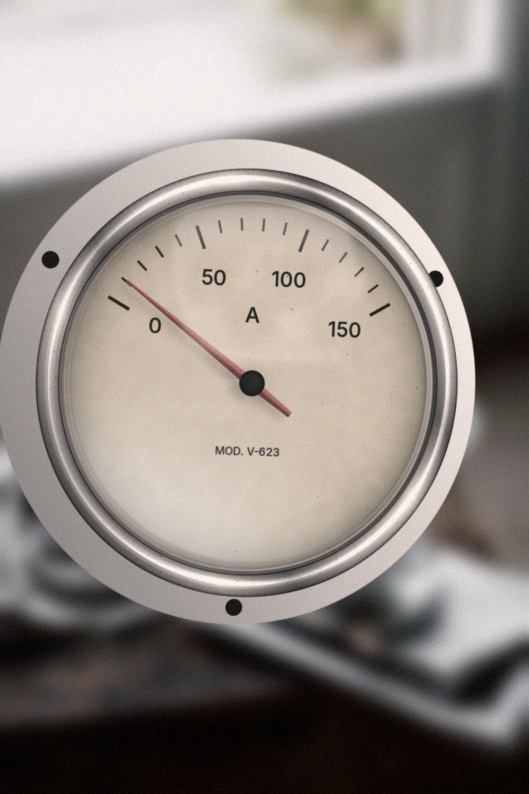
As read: **10** A
